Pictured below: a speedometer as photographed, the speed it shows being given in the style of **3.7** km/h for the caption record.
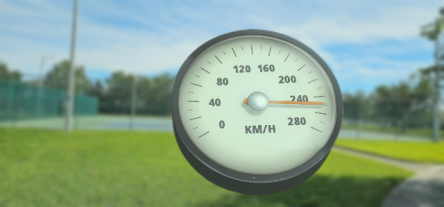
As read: **250** km/h
